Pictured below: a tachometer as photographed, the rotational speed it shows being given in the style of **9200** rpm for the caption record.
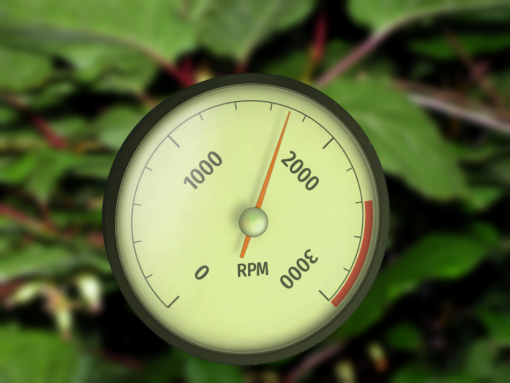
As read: **1700** rpm
